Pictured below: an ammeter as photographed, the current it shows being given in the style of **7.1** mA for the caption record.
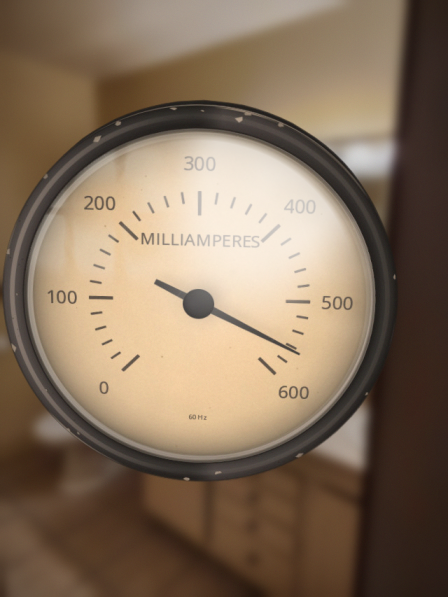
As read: **560** mA
